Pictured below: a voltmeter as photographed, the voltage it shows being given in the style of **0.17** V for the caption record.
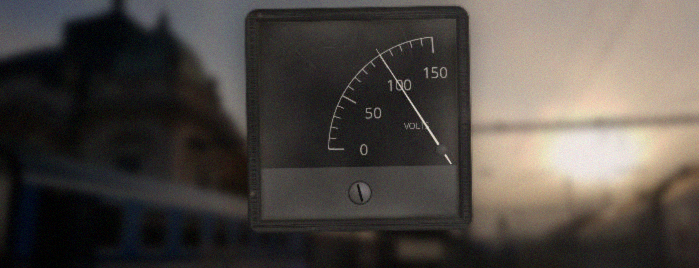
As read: **100** V
